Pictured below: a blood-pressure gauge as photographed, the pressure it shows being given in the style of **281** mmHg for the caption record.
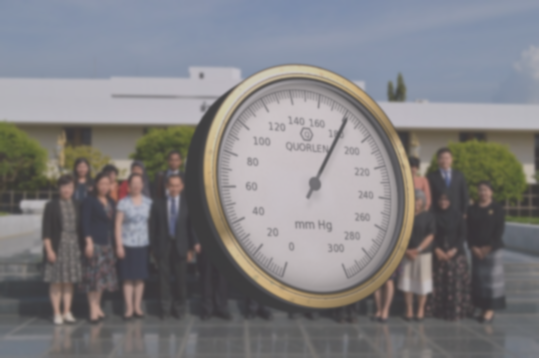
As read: **180** mmHg
